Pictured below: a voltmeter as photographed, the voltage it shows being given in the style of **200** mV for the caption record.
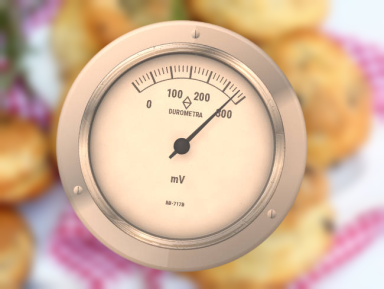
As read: **280** mV
